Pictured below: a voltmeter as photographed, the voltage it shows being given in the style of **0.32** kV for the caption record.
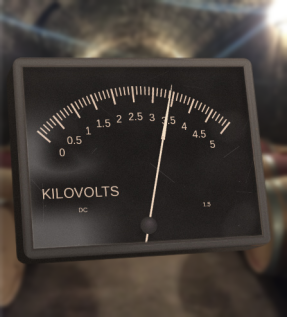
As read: **3.4** kV
